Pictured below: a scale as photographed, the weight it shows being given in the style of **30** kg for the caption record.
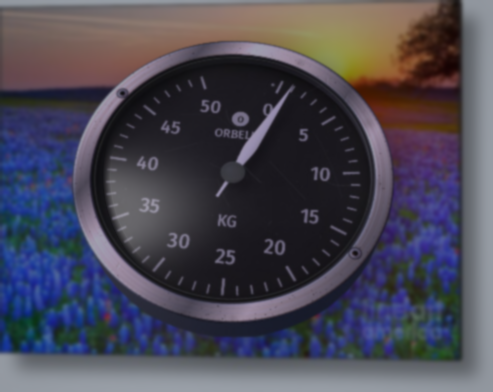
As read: **1** kg
